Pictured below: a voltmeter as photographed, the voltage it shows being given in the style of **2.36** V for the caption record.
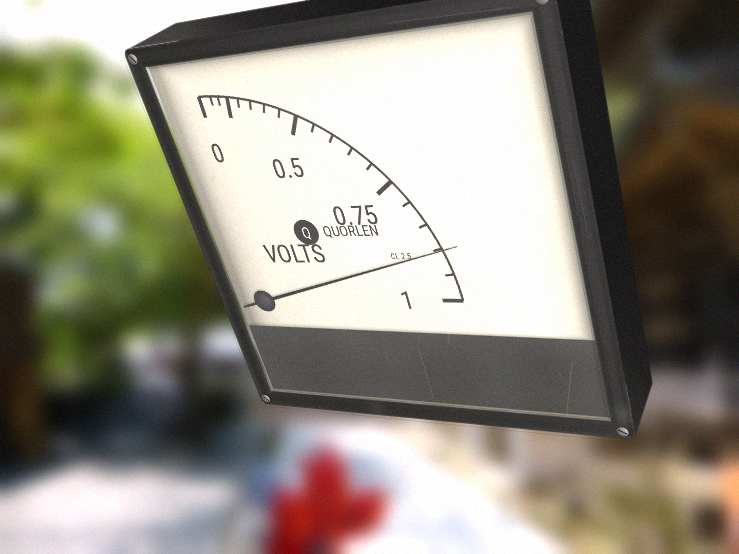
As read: **0.9** V
